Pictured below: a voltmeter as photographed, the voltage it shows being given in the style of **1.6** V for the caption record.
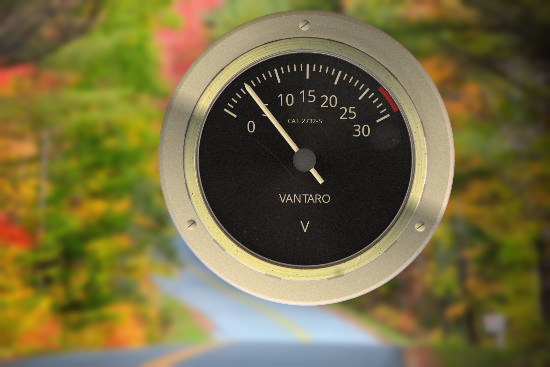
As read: **5** V
